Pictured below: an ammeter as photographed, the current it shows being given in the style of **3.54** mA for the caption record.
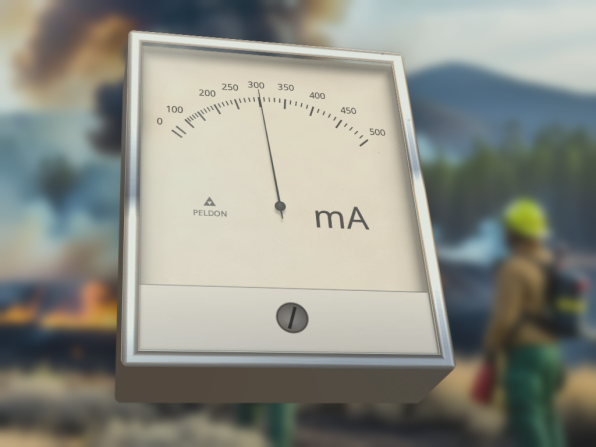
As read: **300** mA
